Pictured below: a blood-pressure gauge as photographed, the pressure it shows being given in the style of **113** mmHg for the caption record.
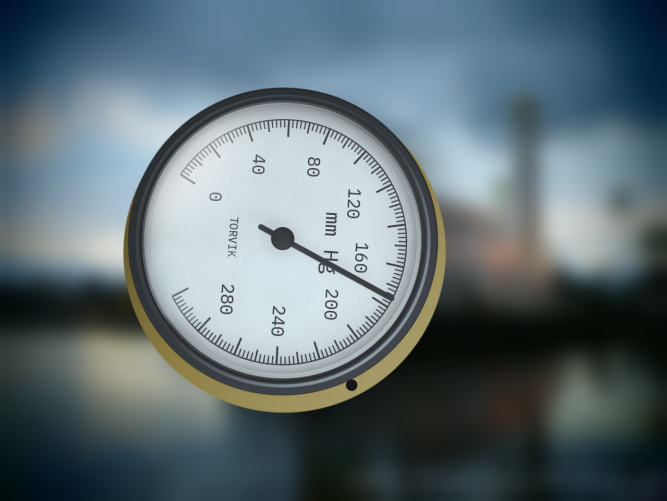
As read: **176** mmHg
